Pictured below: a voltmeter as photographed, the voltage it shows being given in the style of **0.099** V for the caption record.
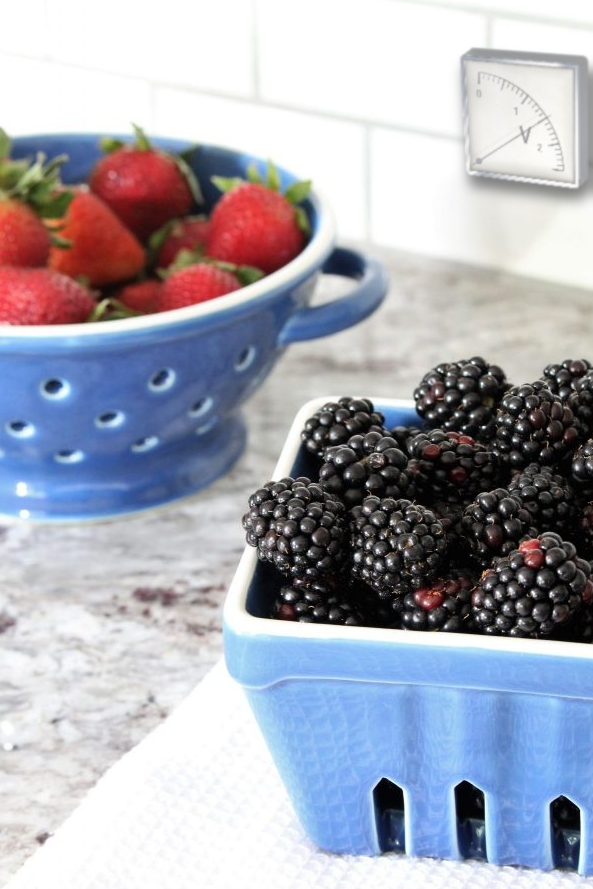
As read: **1.5** V
